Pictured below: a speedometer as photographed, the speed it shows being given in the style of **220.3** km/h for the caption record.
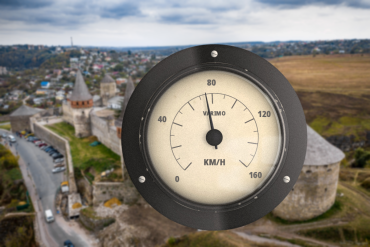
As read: **75** km/h
